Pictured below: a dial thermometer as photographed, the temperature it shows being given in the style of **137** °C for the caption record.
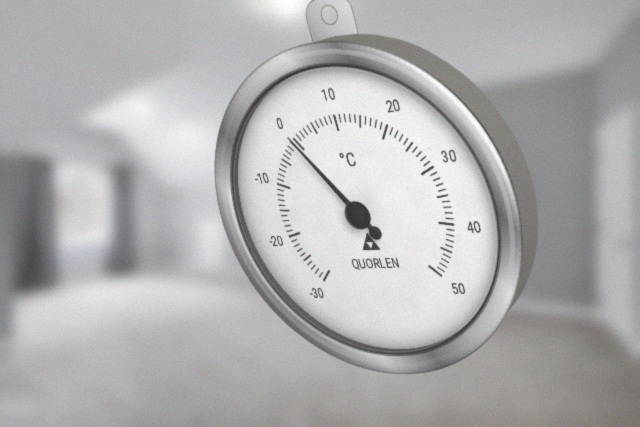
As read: **0** °C
